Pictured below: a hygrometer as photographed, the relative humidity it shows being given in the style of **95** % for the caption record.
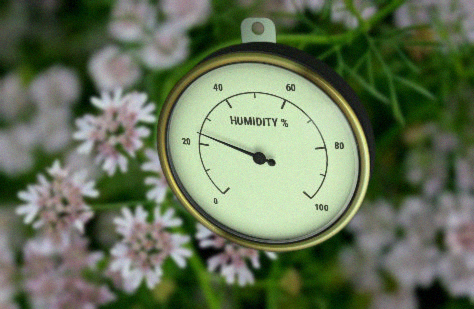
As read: **25** %
